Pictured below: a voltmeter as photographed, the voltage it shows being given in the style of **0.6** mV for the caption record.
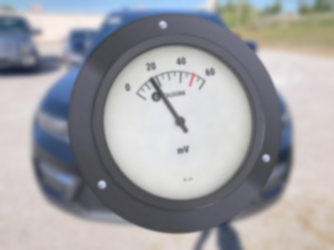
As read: **15** mV
